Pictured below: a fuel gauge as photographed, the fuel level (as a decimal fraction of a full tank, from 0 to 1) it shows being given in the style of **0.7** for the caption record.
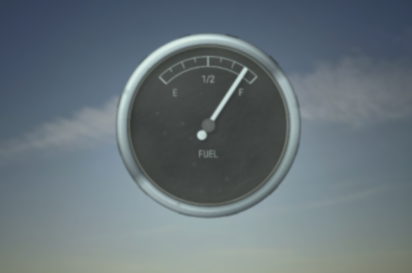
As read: **0.875**
